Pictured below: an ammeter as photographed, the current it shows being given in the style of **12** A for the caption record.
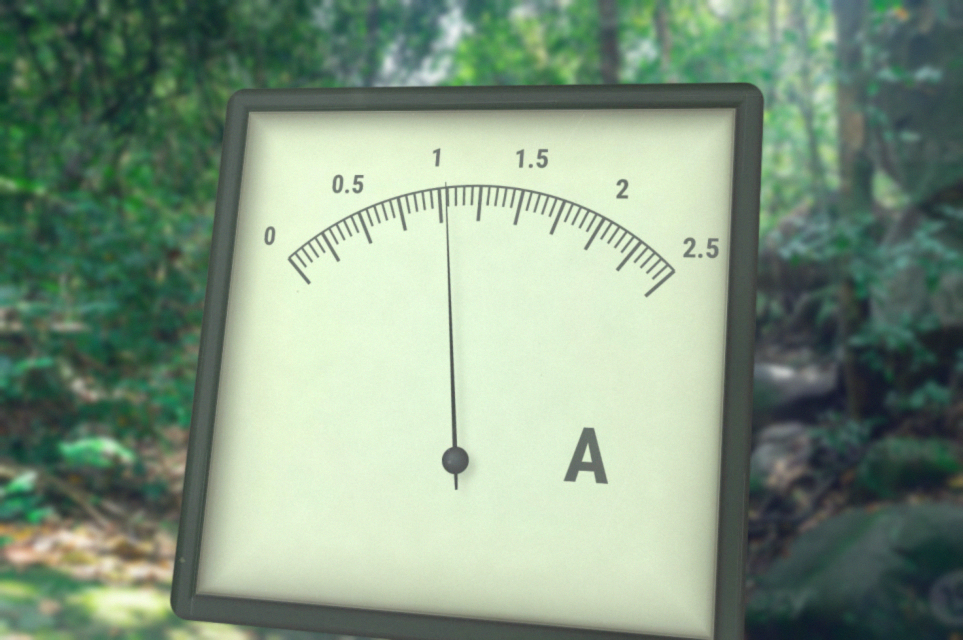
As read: **1.05** A
